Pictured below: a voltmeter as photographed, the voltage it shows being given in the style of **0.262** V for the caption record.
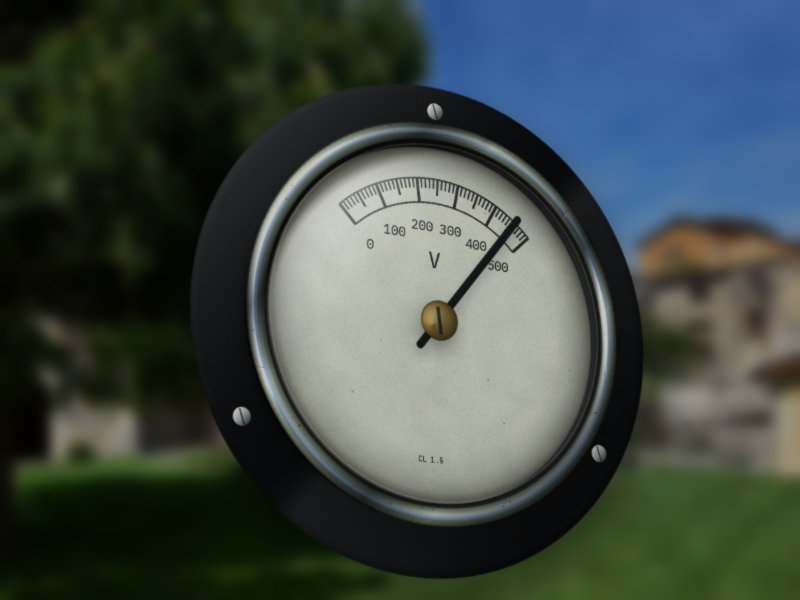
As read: **450** V
